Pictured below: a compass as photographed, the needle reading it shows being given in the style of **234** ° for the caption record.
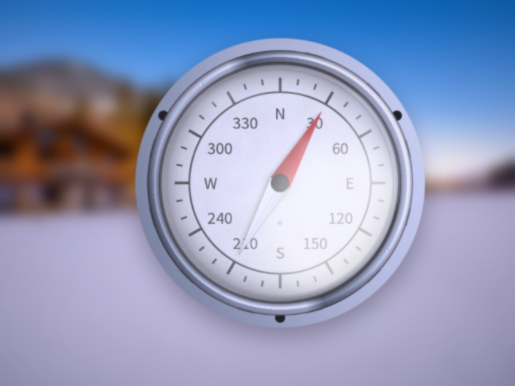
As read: **30** °
